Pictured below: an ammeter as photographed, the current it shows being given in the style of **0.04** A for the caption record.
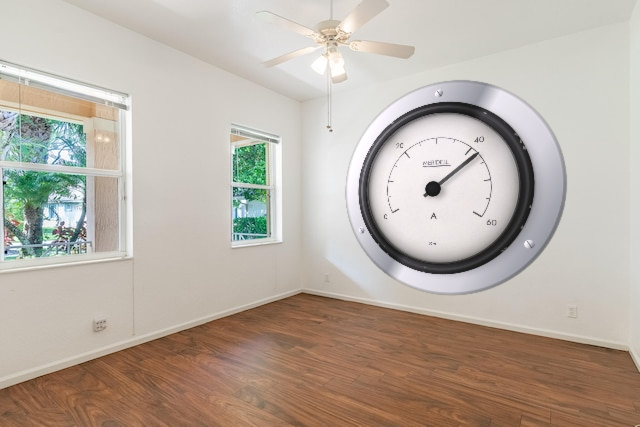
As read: **42.5** A
